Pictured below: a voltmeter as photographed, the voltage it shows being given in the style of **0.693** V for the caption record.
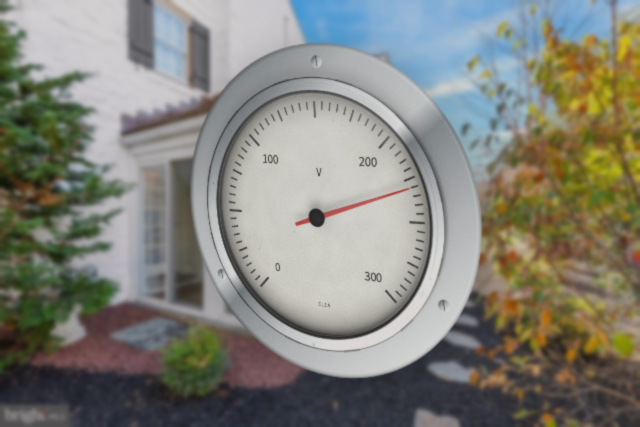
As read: **230** V
